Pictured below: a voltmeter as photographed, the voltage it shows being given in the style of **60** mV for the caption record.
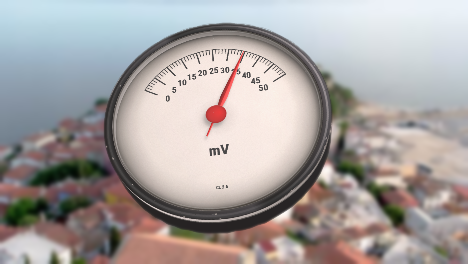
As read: **35** mV
